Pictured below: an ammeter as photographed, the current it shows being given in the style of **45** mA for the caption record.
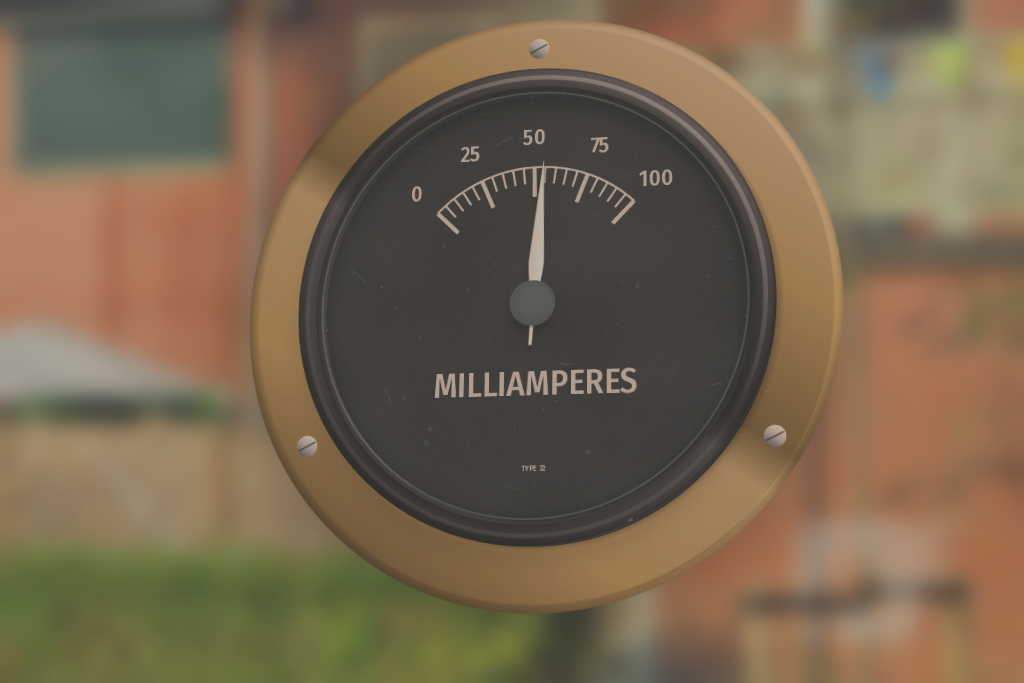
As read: **55** mA
